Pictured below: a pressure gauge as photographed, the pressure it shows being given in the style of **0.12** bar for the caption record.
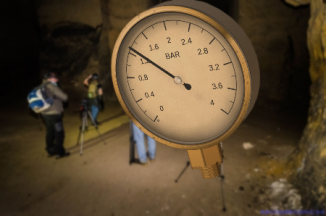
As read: **1.3** bar
